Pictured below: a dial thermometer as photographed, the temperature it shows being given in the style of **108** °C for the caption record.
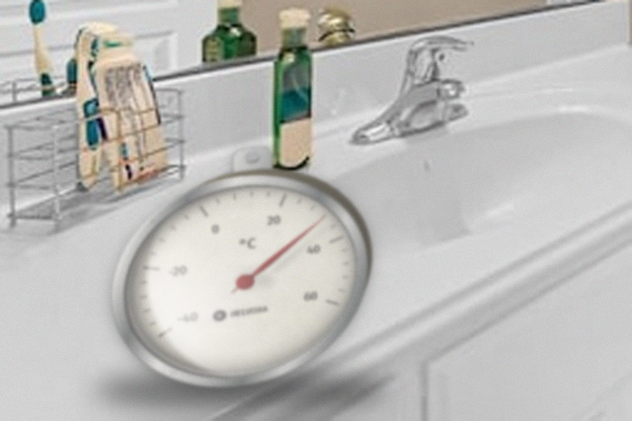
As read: **32** °C
